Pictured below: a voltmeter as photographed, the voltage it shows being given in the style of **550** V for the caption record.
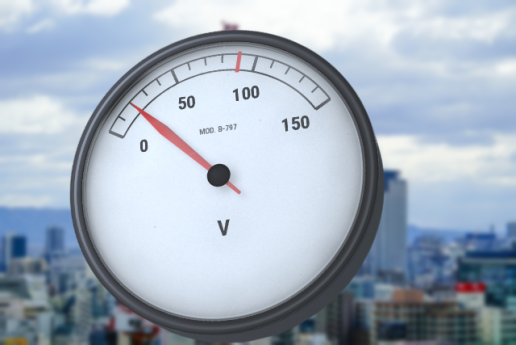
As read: **20** V
